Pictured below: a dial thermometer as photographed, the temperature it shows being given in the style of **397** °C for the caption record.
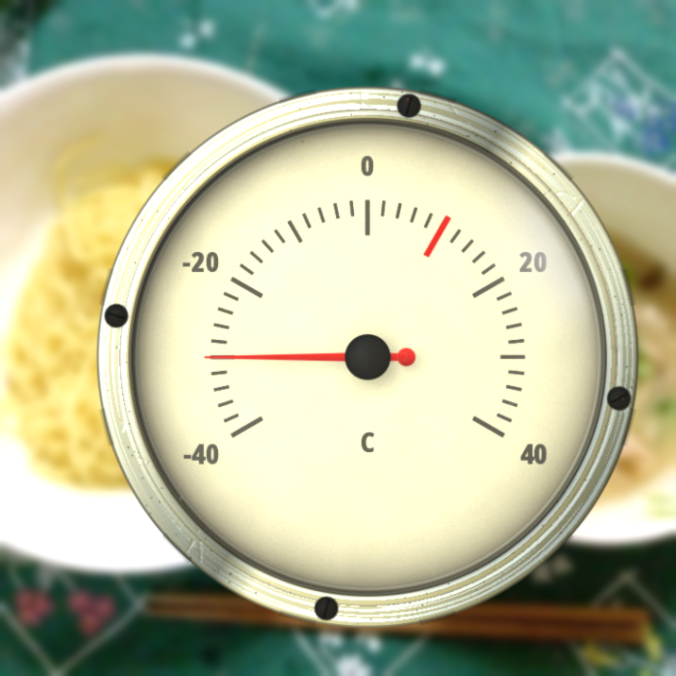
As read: **-30** °C
